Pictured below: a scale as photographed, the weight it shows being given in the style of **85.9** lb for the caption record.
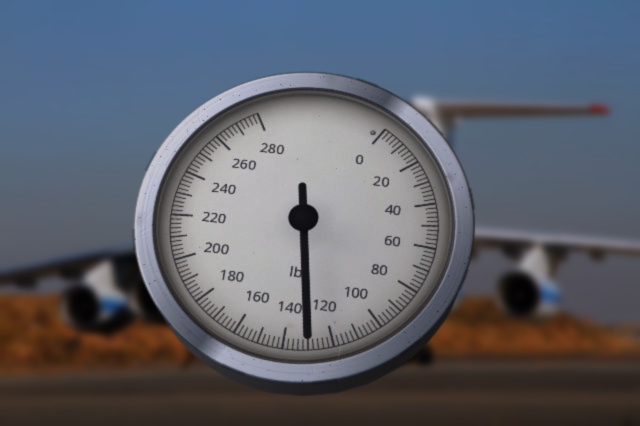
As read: **130** lb
